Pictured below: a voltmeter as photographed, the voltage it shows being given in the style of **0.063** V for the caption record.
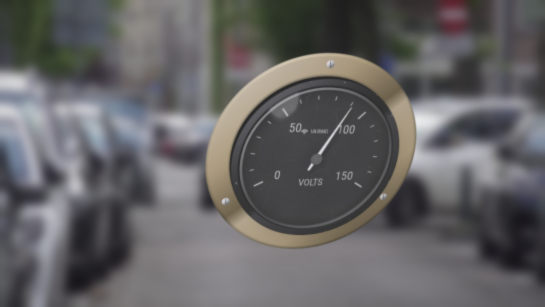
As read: **90** V
